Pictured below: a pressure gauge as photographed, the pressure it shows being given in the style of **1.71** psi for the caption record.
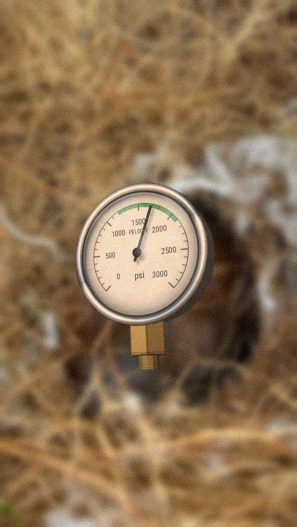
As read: **1700** psi
